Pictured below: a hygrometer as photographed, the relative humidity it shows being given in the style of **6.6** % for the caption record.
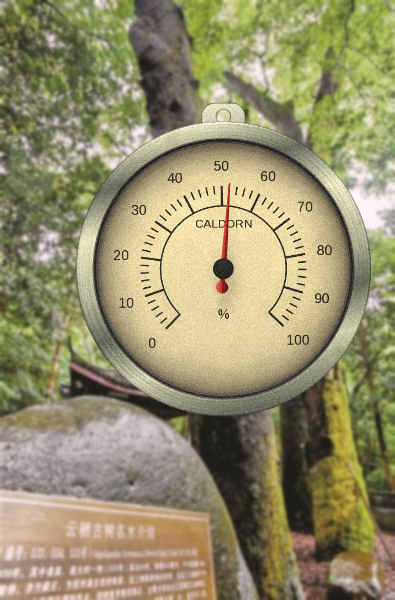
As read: **52** %
